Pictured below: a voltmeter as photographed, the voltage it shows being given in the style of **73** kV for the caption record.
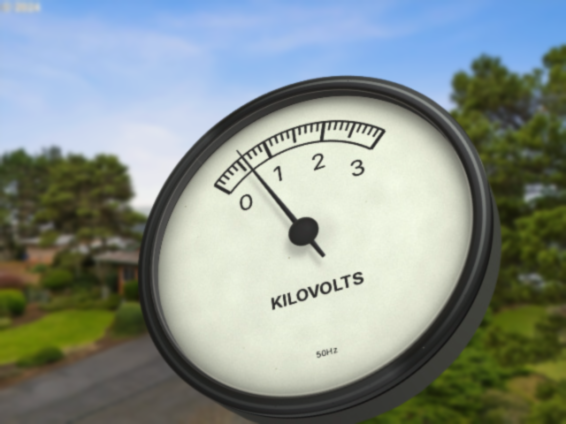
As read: **0.6** kV
